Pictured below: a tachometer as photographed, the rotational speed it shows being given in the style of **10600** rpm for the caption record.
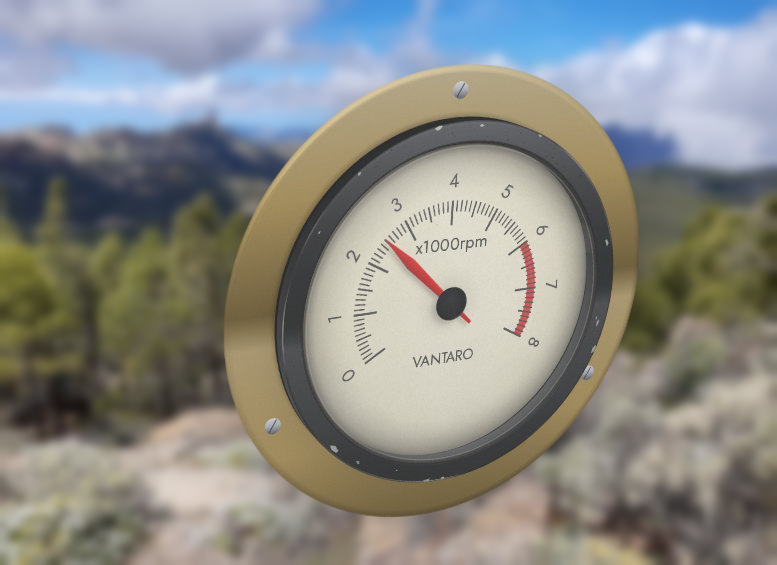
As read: **2500** rpm
